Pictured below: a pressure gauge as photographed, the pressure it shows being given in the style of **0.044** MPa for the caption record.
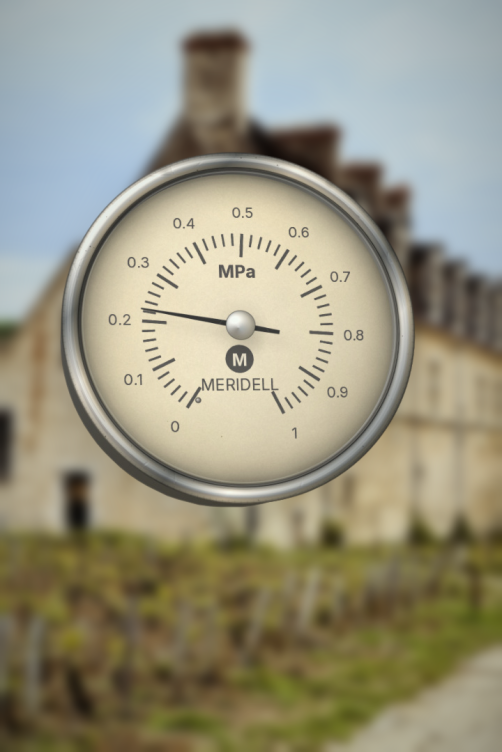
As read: **0.22** MPa
